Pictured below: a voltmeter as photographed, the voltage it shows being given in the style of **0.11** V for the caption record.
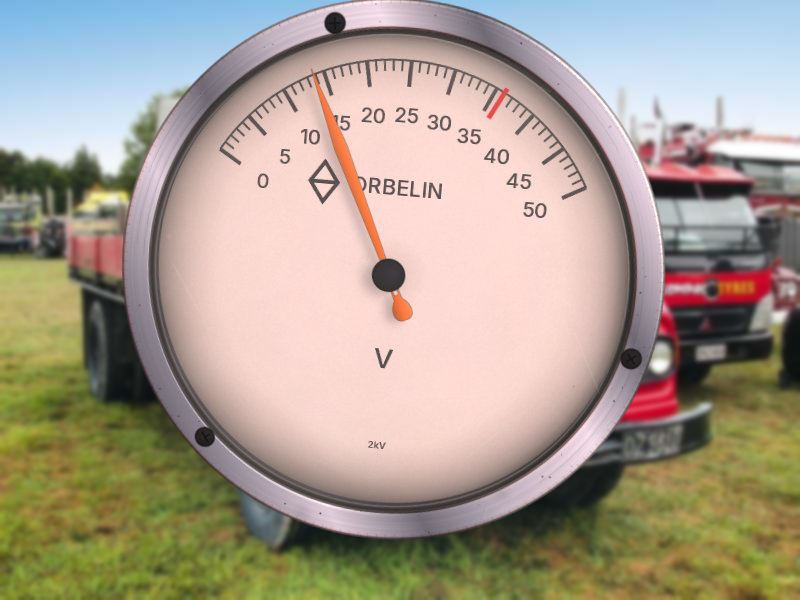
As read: **14** V
